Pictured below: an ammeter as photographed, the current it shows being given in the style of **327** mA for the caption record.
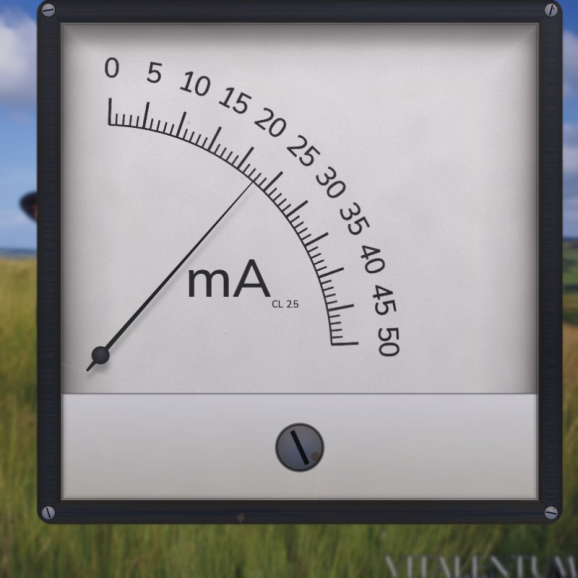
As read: **23** mA
